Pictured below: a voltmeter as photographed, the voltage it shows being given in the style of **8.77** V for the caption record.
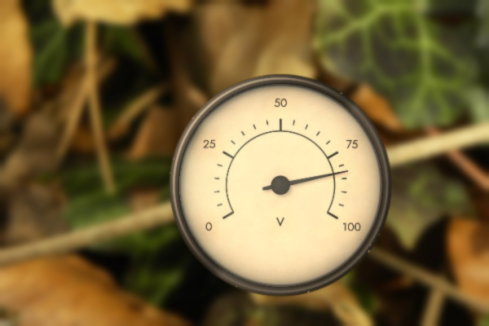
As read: **82.5** V
